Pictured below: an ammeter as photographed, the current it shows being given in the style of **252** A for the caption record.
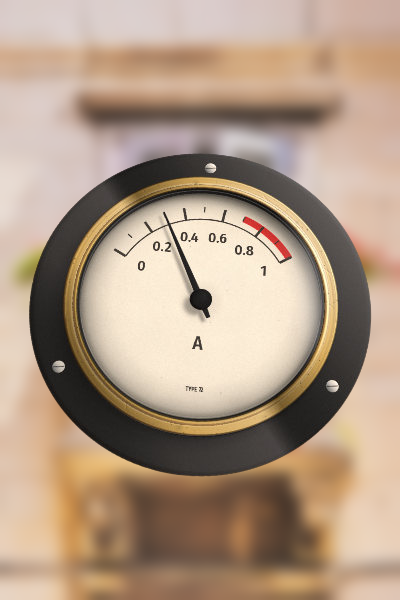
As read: **0.3** A
